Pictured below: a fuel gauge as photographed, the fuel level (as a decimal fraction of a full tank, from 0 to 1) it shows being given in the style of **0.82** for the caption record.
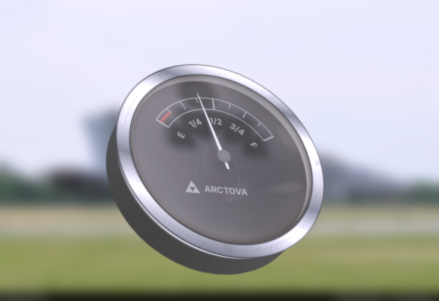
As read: **0.375**
